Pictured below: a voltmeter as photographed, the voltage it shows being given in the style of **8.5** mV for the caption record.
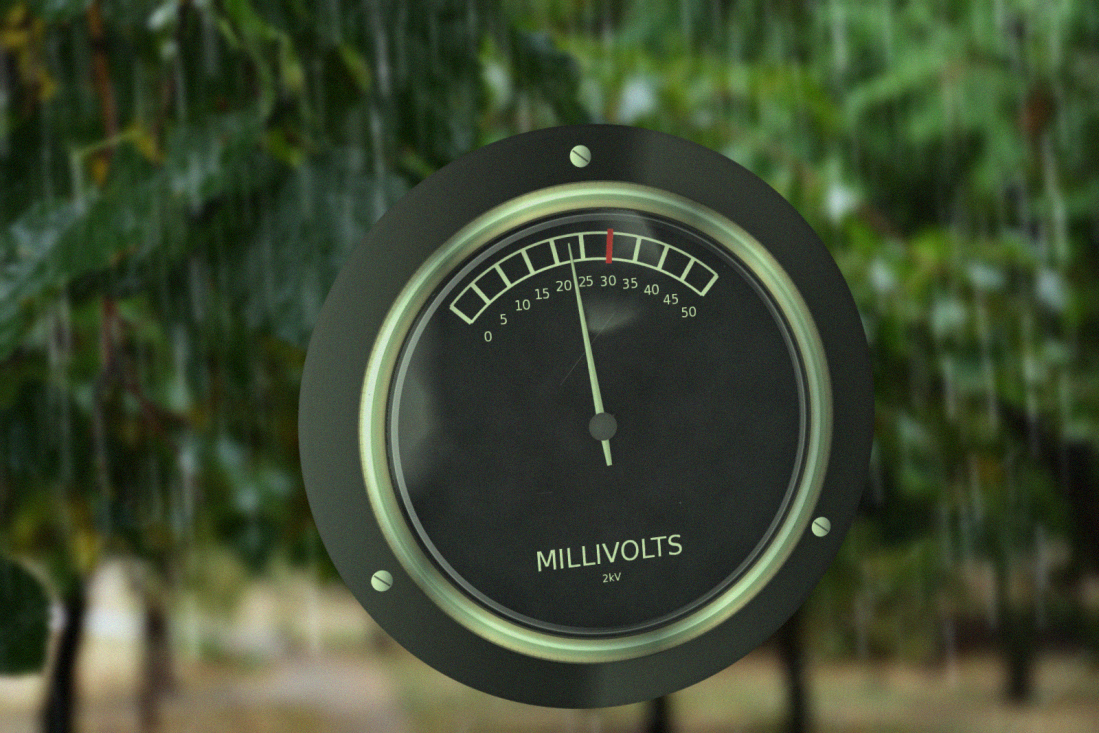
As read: **22.5** mV
